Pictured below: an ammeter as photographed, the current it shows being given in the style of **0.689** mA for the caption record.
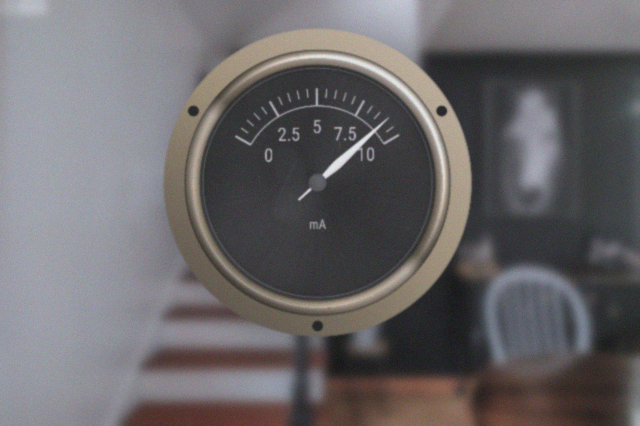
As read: **9** mA
